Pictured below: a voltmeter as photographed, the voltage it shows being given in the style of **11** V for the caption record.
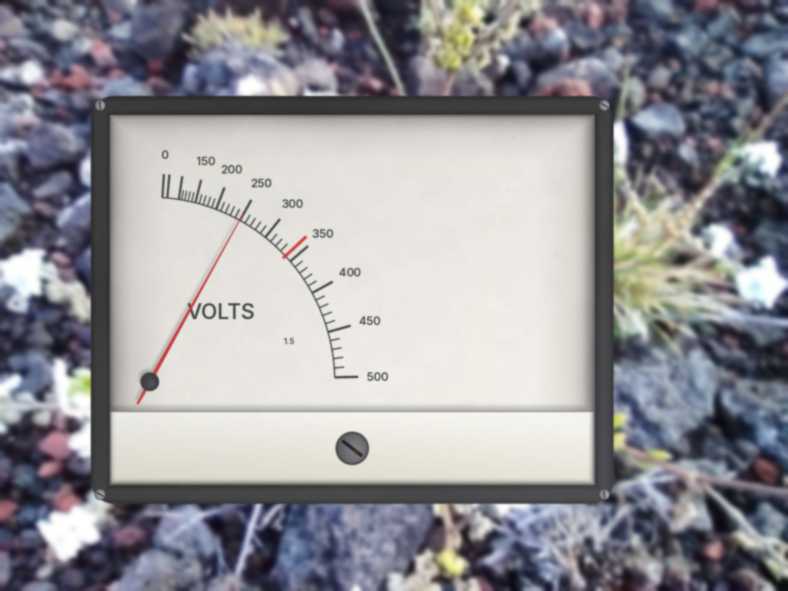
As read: **250** V
